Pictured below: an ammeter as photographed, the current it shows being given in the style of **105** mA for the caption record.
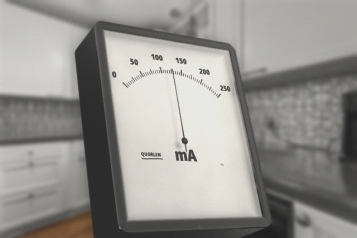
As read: **125** mA
